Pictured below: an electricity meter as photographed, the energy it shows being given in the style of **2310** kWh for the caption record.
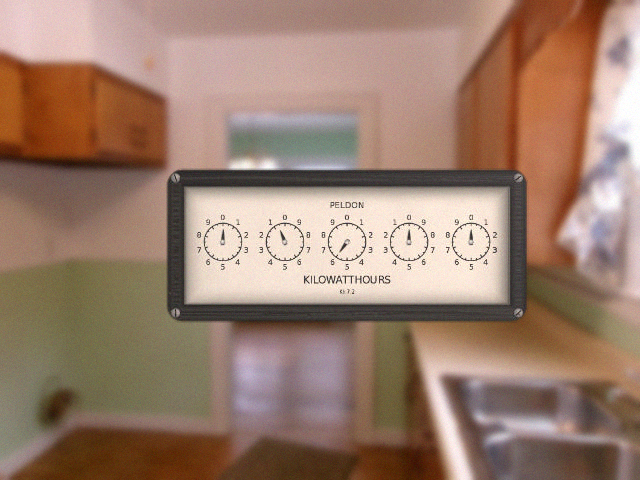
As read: **600** kWh
